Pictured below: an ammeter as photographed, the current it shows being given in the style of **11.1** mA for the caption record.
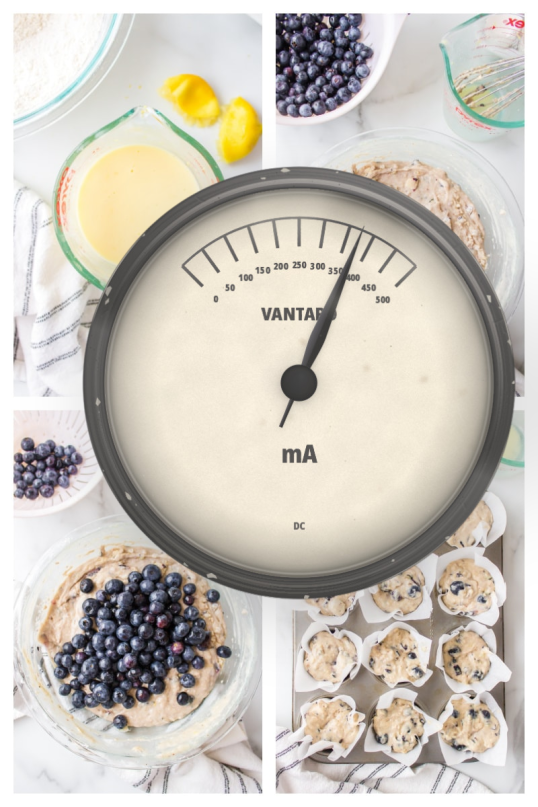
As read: **375** mA
